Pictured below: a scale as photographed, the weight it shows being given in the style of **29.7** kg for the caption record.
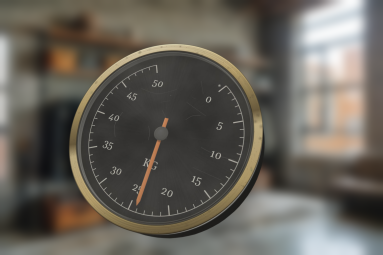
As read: **24** kg
